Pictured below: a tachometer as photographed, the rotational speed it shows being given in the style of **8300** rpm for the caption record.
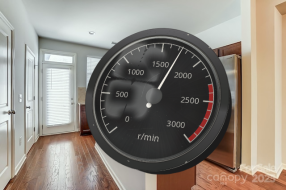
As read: **1750** rpm
